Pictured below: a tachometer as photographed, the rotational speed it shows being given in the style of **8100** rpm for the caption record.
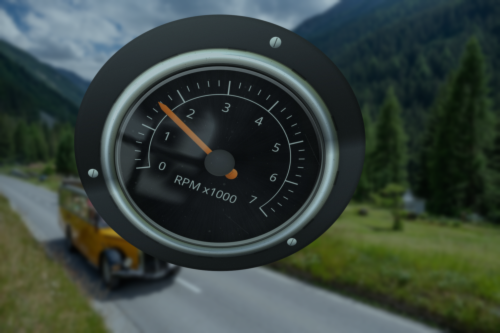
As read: **1600** rpm
